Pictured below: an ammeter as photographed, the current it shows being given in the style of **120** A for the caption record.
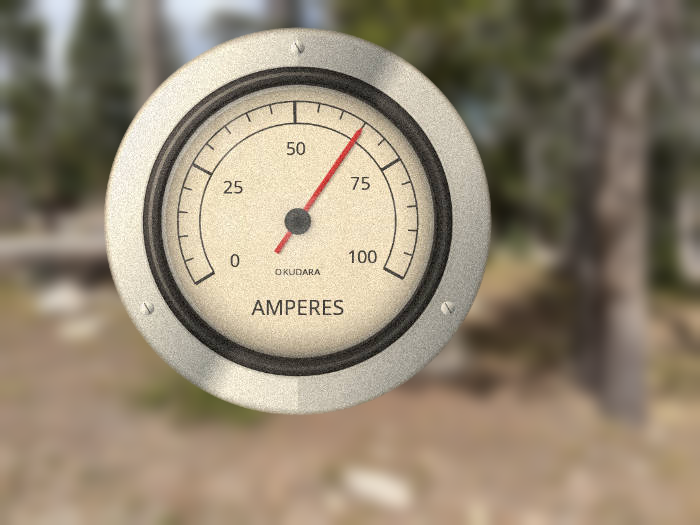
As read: **65** A
